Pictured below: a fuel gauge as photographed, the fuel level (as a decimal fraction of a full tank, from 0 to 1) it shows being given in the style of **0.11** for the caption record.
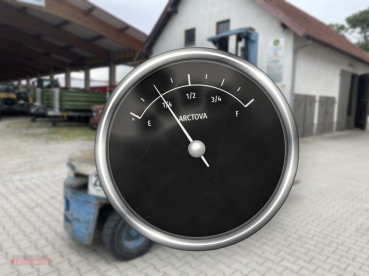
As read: **0.25**
